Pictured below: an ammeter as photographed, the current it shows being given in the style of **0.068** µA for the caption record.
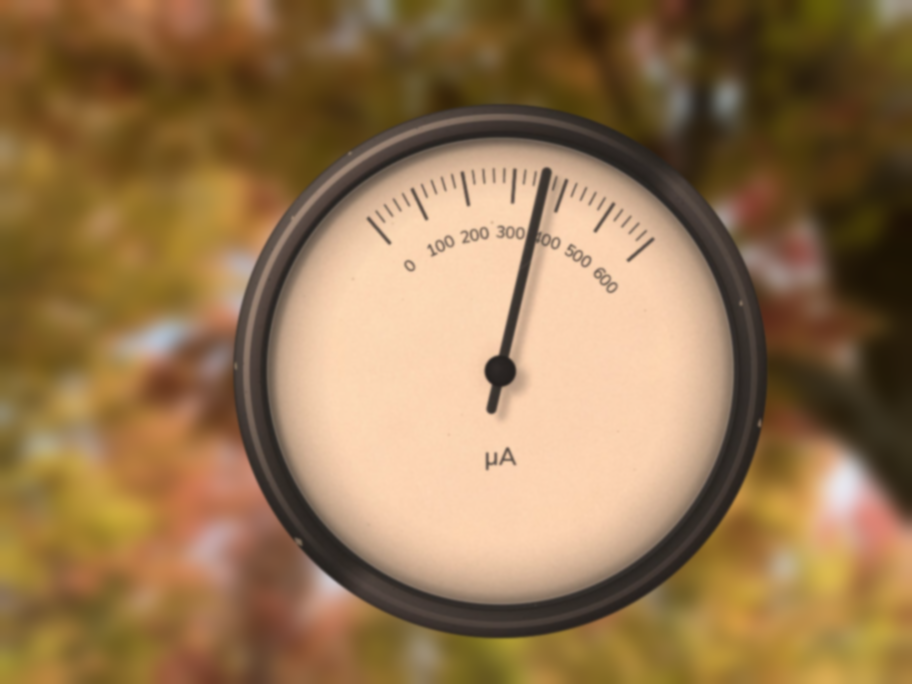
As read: **360** µA
